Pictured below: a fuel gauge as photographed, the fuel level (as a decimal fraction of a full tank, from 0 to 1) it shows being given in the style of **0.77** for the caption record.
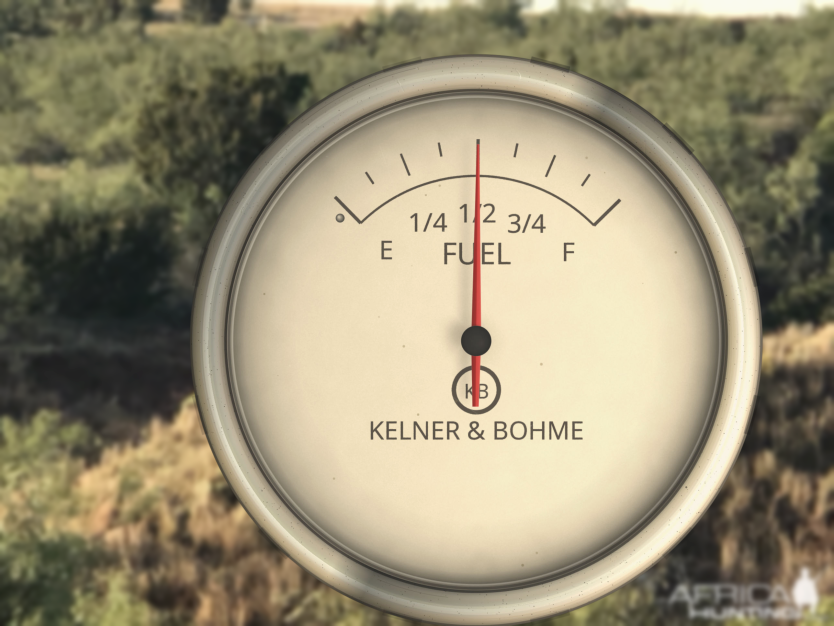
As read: **0.5**
